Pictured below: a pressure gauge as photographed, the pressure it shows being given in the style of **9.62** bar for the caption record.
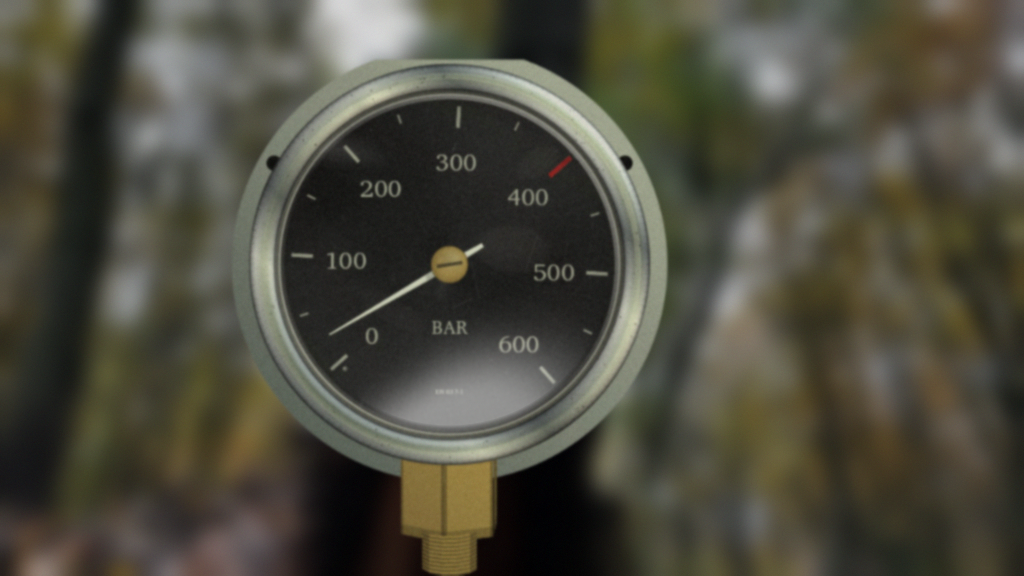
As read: **25** bar
